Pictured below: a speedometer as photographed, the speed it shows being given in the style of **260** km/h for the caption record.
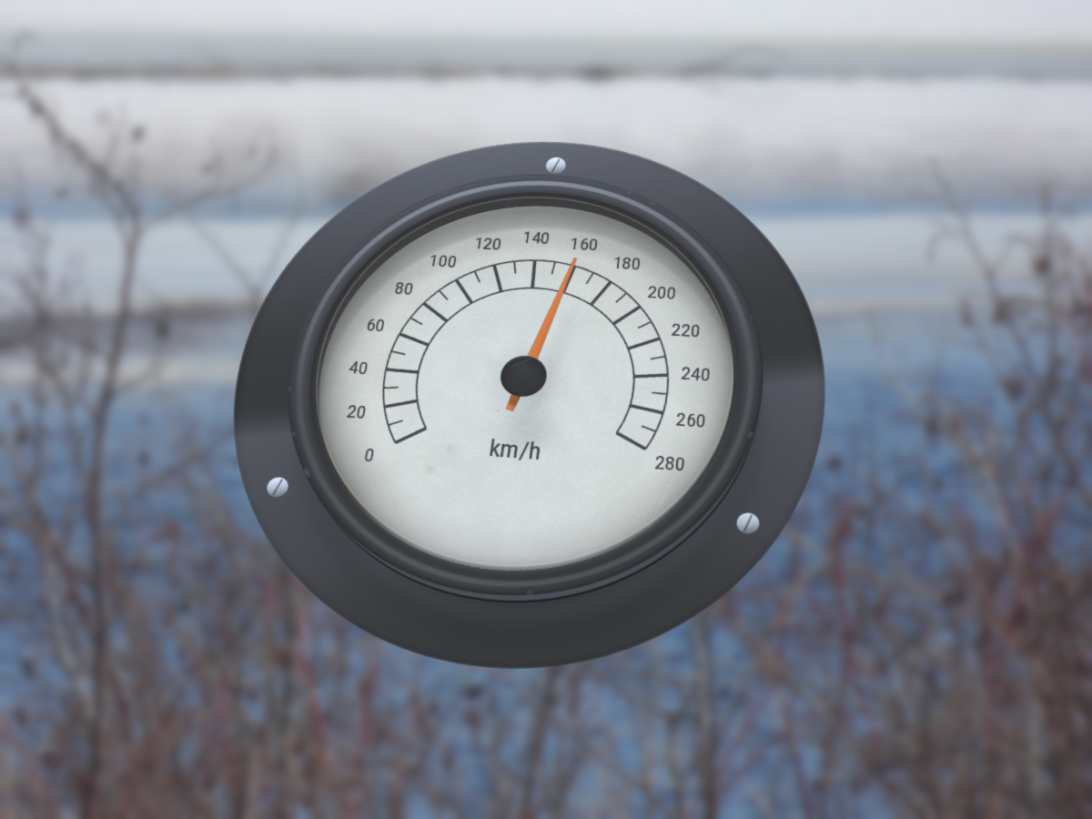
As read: **160** km/h
